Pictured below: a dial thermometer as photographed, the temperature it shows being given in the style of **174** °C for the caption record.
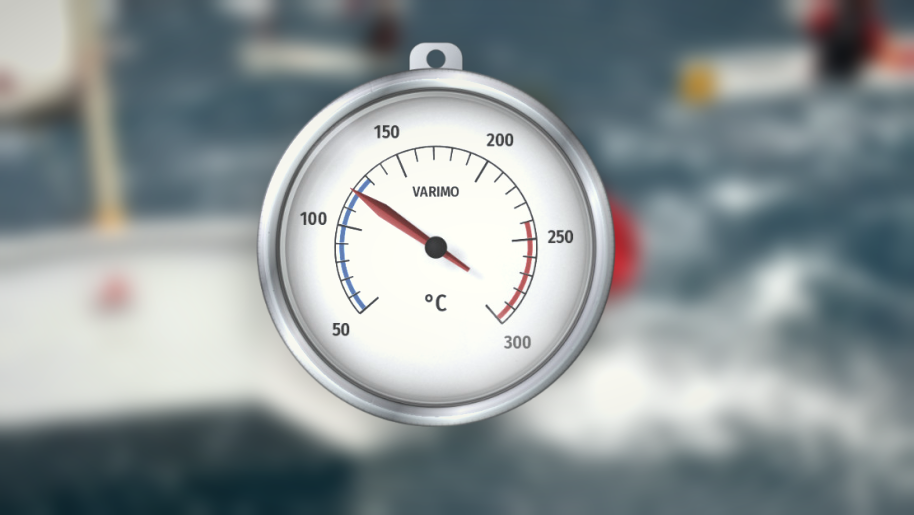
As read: **120** °C
